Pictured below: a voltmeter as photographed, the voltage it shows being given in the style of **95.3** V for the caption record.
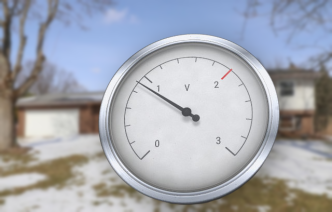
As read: **0.9** V
